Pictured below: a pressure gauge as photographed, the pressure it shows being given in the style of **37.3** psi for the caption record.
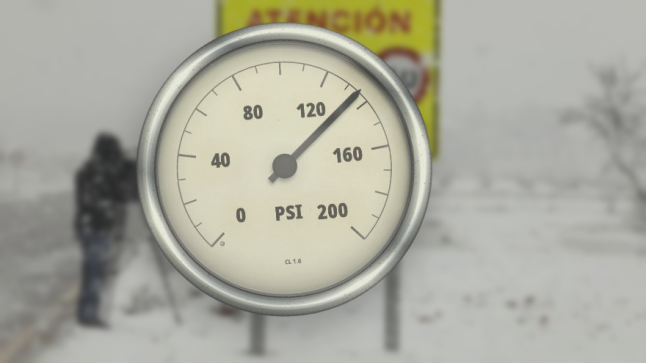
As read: **135** psi
